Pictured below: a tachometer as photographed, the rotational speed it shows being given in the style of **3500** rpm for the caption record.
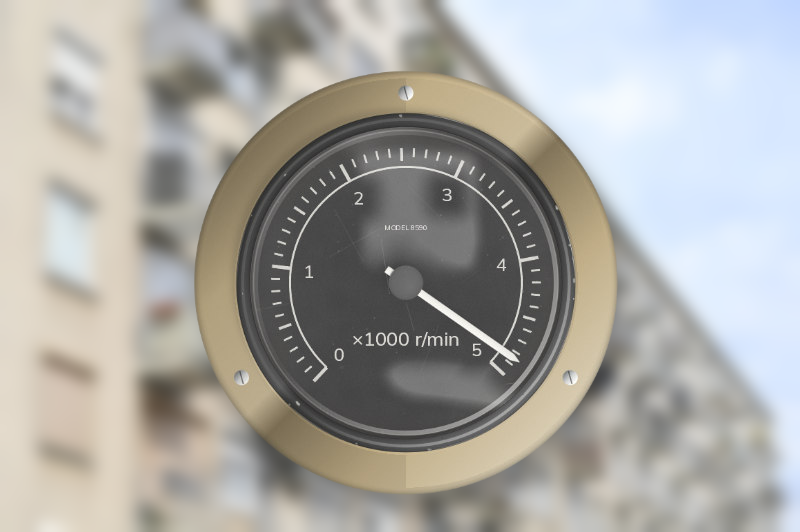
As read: **4850** rpm
